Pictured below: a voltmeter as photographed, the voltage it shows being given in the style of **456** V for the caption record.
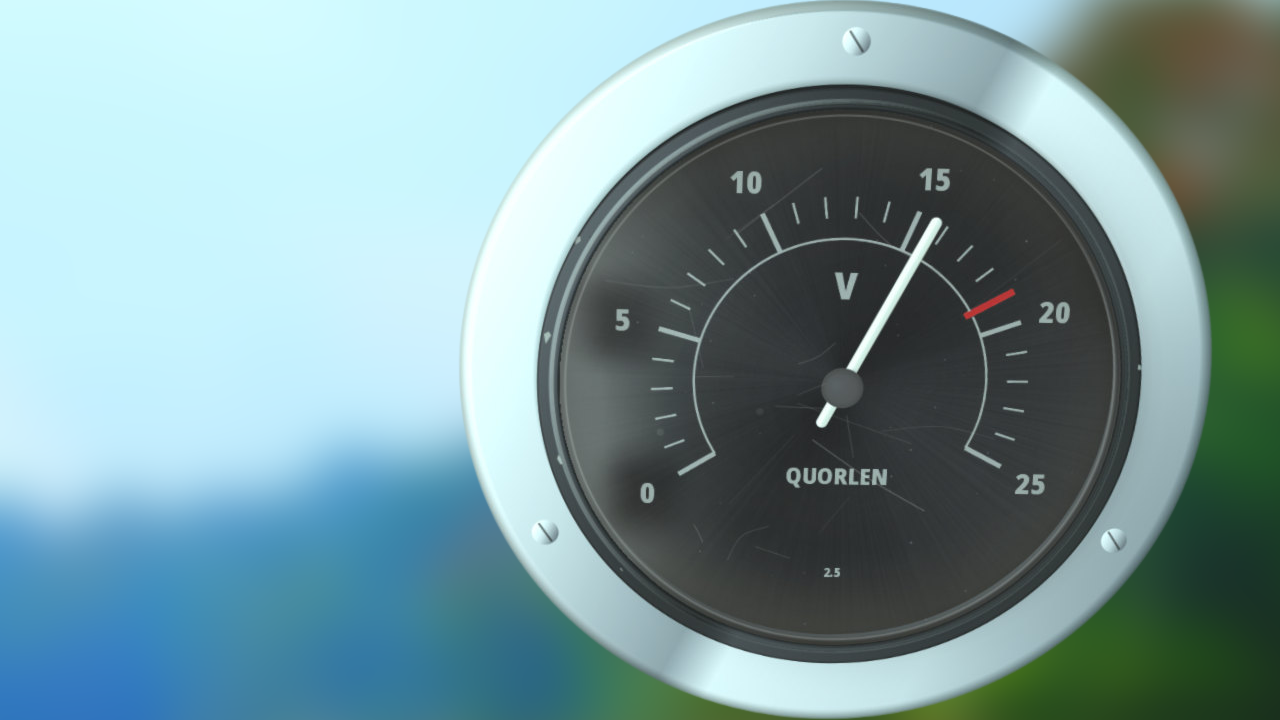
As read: **15.5** V
